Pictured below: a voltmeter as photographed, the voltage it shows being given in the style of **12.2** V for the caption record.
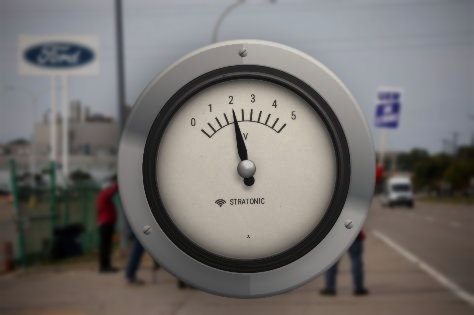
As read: **2** V
